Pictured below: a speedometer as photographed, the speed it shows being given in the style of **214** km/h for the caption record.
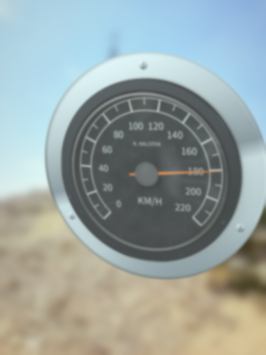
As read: **180** km/h
